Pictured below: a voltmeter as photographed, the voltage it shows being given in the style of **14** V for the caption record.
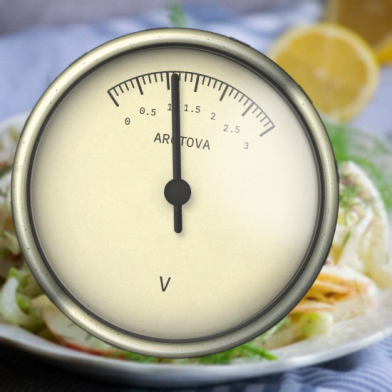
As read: **1.1** V
